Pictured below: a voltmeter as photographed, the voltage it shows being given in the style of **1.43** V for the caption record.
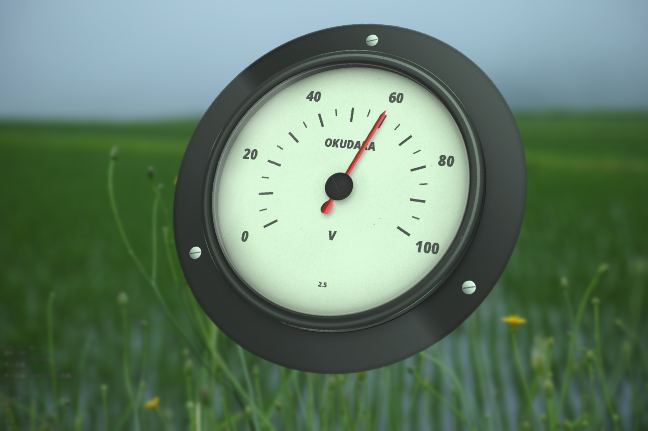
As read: **60** V
